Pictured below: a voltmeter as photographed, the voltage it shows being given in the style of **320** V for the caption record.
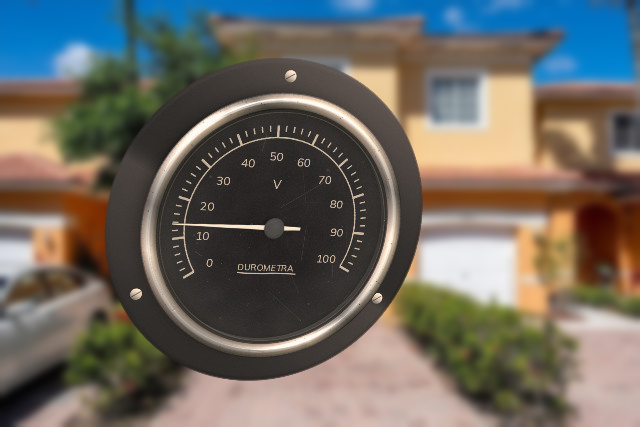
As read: **14** V
